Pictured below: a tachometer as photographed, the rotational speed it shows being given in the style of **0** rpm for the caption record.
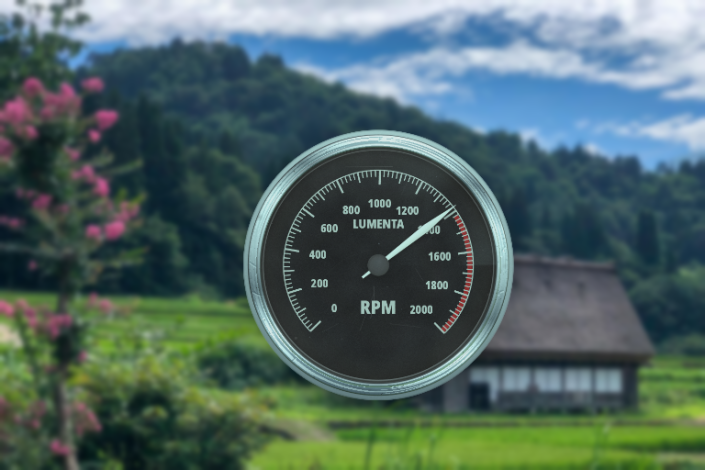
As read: **1380** rpm
